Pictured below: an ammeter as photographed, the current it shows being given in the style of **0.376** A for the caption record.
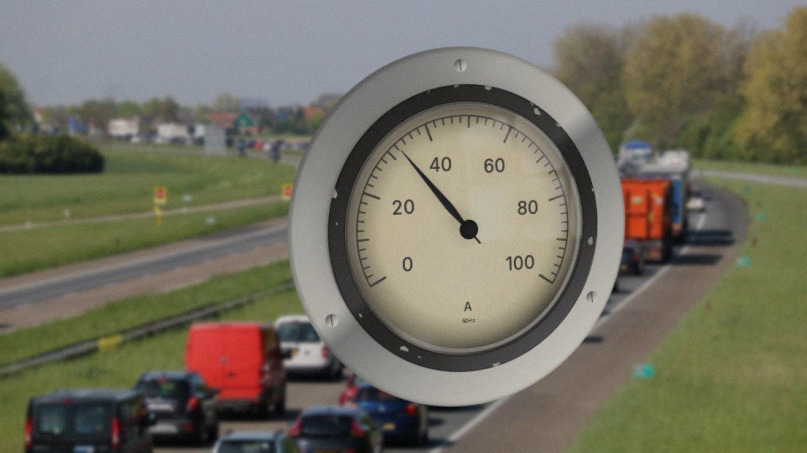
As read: **32** A
